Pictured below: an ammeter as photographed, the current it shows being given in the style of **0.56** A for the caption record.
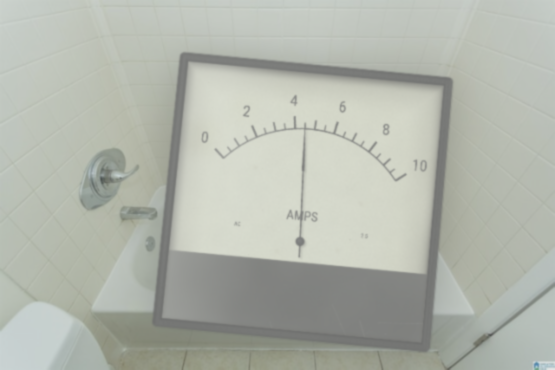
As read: **4.5** A
